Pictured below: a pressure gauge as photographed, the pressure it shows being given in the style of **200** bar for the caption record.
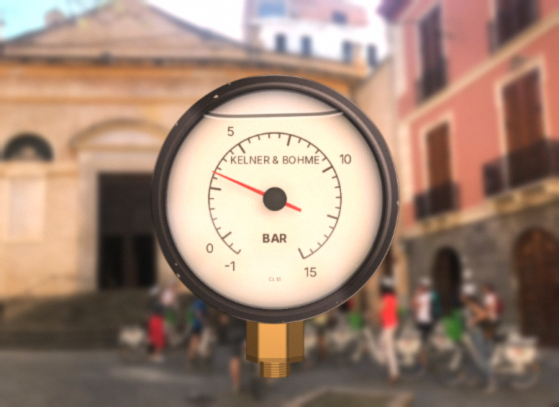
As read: **3.25** bar
